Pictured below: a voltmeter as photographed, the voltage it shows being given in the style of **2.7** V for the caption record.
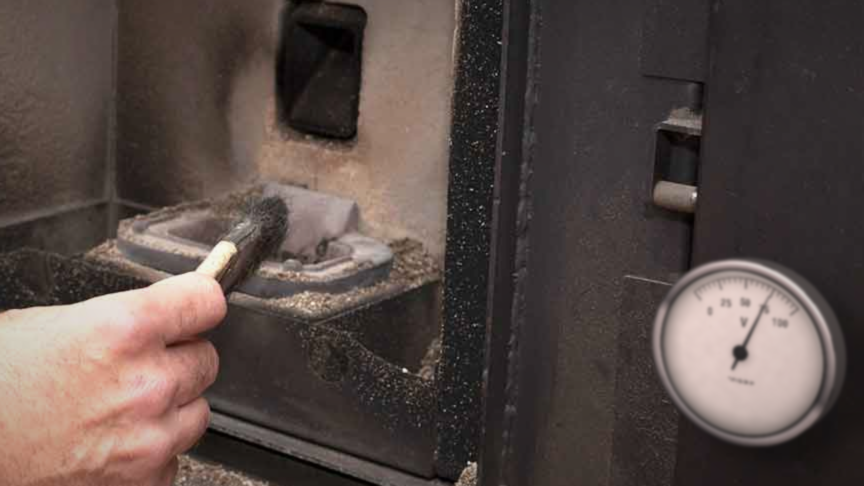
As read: **75** V
